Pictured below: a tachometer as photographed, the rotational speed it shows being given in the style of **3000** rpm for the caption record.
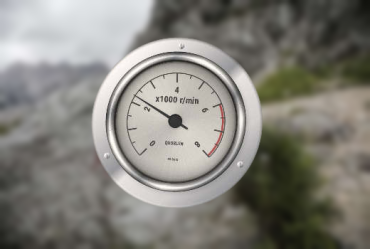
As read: **2250** rpm
